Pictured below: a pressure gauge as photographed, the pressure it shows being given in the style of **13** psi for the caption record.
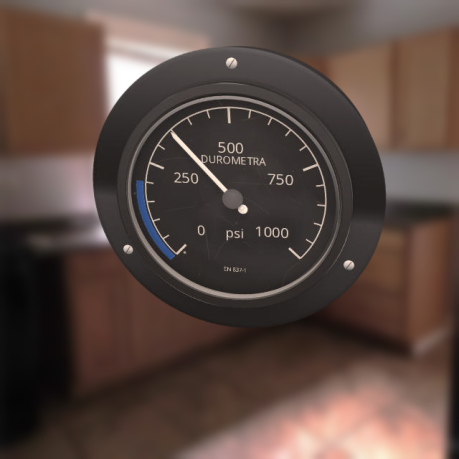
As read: **350** psi
